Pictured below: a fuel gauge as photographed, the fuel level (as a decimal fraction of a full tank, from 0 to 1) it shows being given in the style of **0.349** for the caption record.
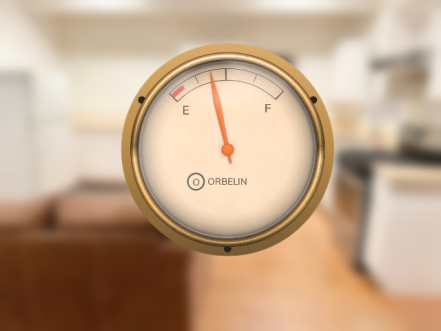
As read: **0.375**
